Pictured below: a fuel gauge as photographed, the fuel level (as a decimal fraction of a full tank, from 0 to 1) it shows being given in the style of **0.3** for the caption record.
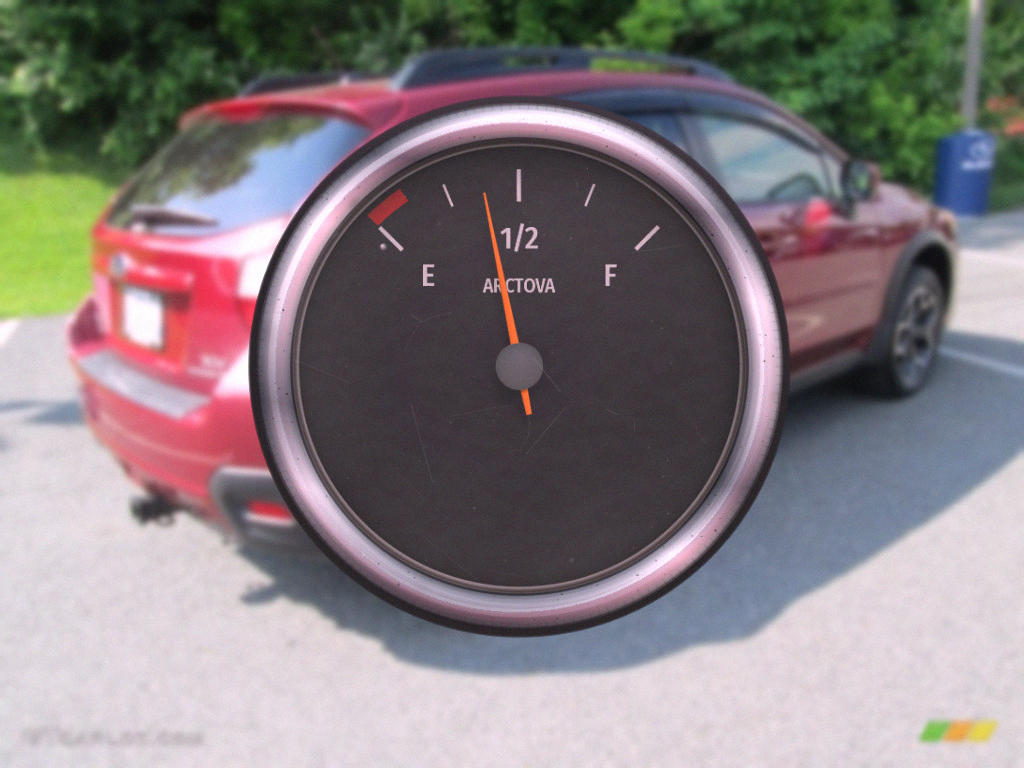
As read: **0.375**
